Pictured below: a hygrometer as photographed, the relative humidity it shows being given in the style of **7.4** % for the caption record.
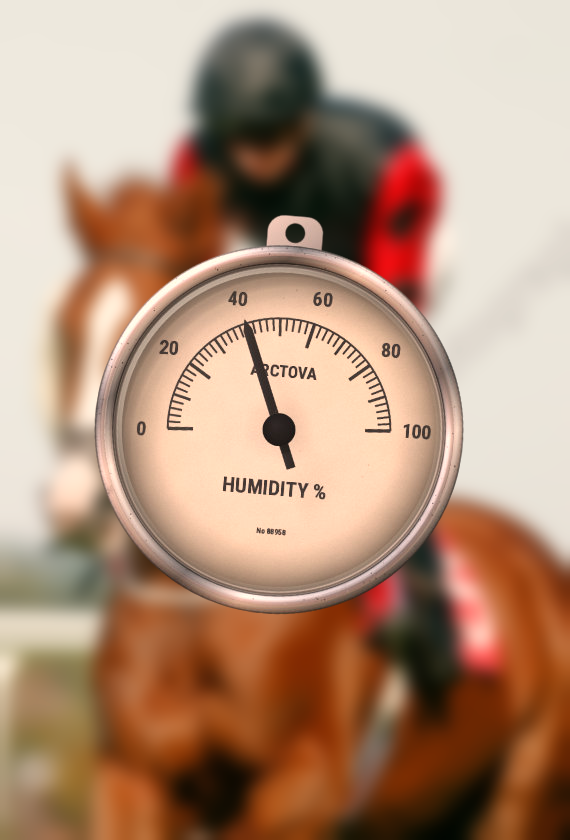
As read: **40** %
